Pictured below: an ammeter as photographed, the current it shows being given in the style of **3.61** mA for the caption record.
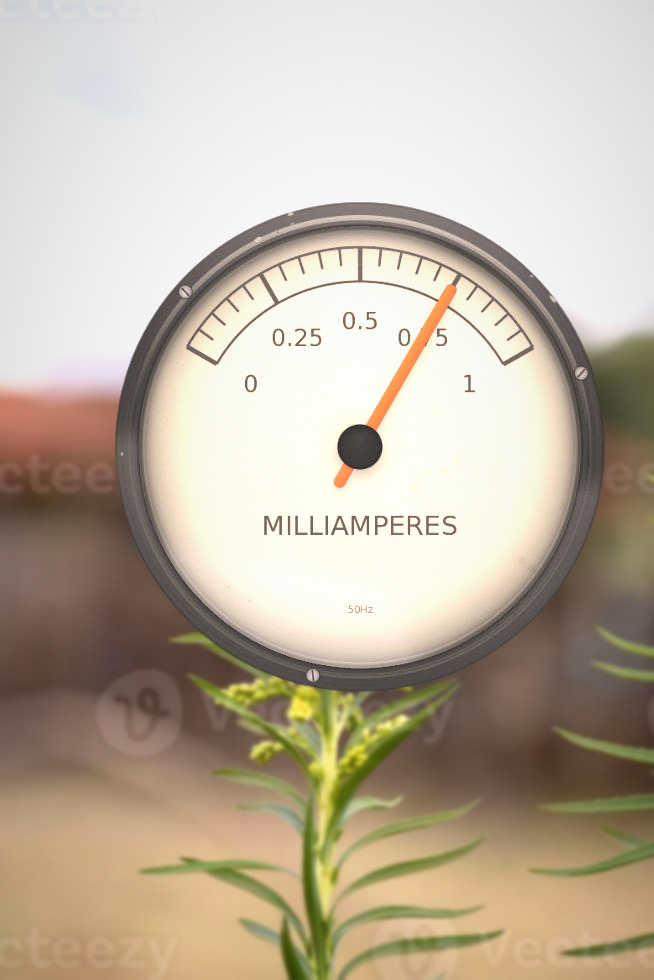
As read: **0.75** mA
